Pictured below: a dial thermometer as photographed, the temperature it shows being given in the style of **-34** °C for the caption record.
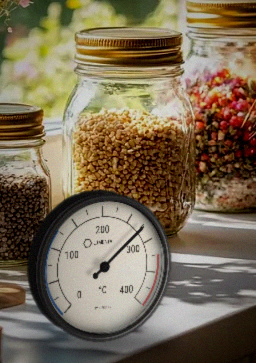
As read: **275** °C
